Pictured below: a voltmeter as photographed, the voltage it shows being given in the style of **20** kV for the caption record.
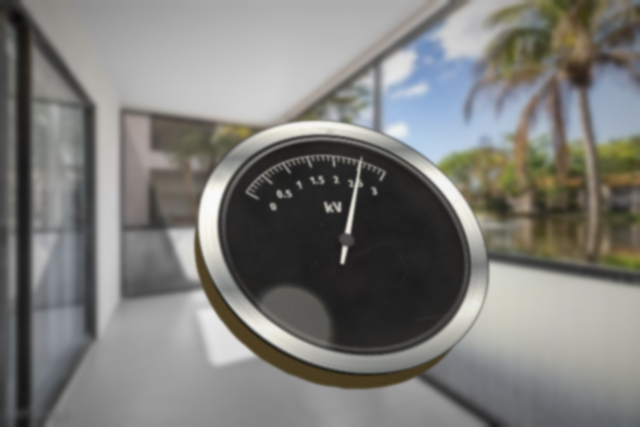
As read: **2.5** kV
